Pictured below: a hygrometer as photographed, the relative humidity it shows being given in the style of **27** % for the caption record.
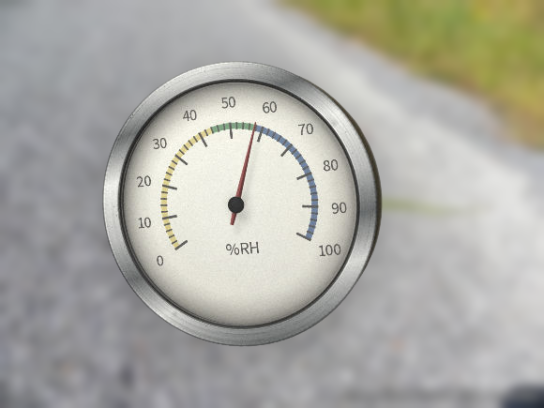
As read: **58** %
